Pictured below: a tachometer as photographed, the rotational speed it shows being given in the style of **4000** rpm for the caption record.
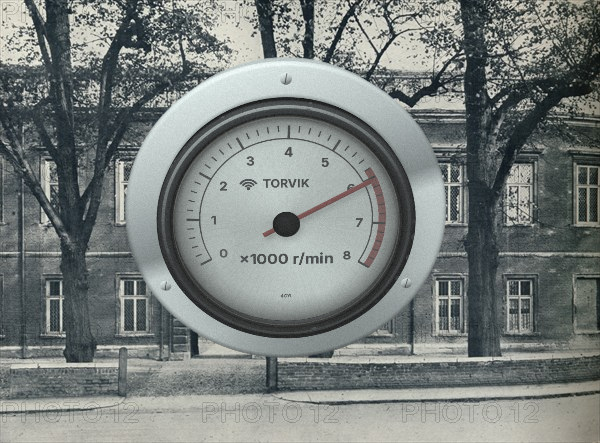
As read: **6000** rpm
